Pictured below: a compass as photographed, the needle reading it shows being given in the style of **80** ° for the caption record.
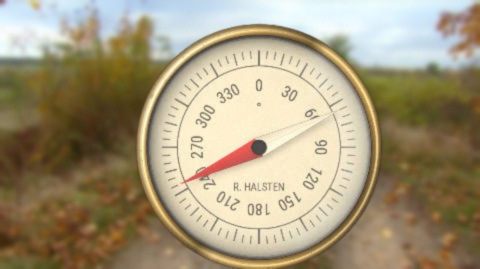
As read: **245** °
